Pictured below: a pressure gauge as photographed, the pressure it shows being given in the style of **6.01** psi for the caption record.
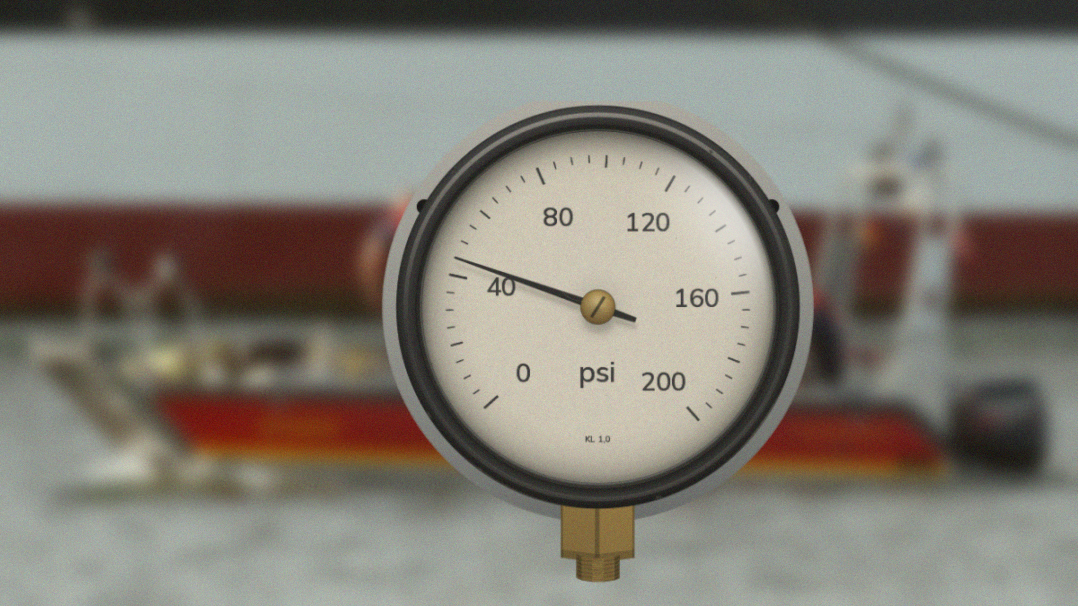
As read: **45** psi
